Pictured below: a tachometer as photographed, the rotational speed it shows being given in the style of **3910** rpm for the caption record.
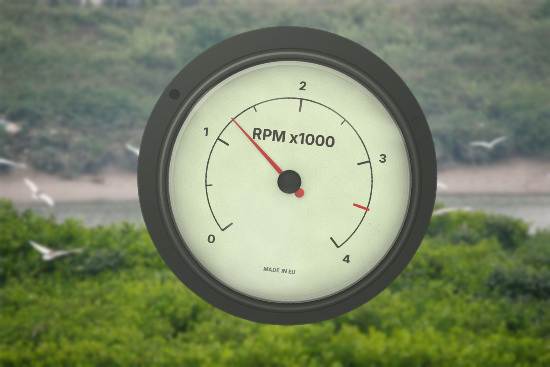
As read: **1250** rpm
